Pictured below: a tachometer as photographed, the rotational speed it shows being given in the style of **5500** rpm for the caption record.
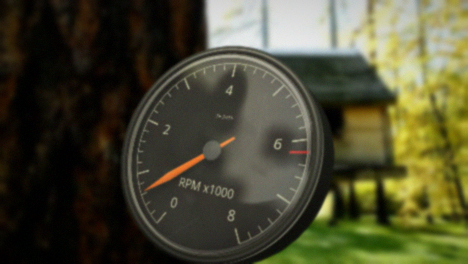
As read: **600** rpm
